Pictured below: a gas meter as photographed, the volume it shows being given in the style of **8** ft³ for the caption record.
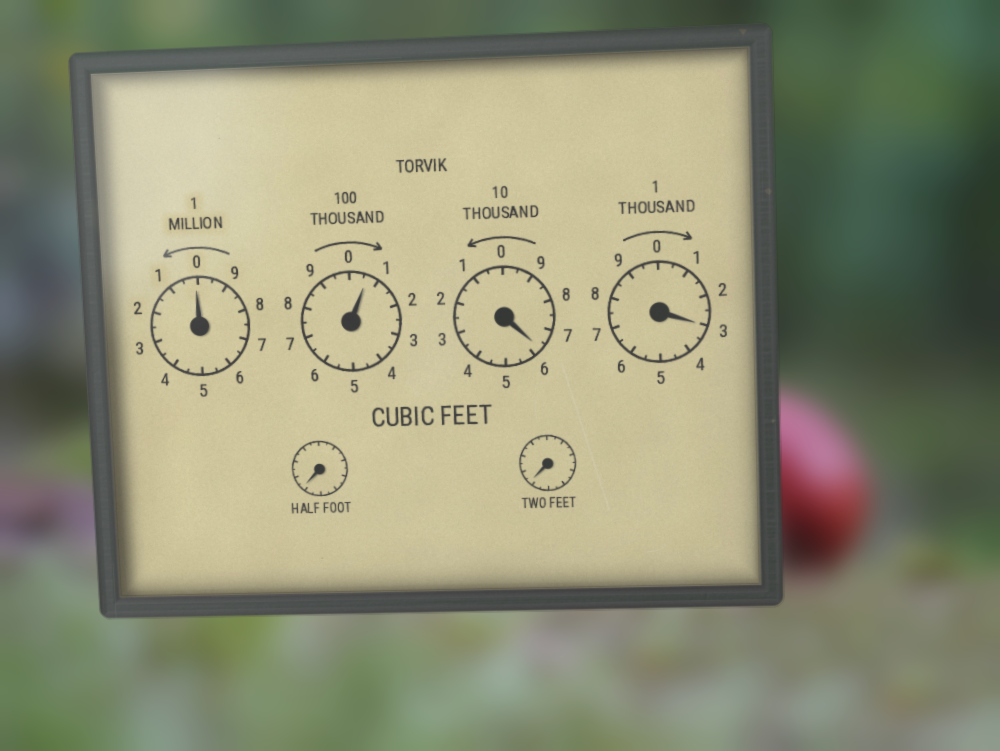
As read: **6300** ft³
